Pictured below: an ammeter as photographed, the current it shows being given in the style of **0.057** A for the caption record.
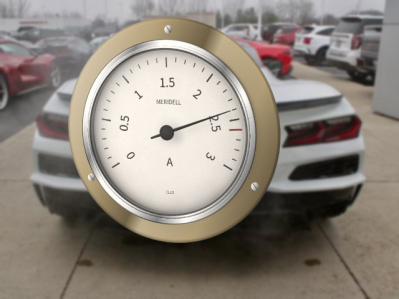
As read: **2.4** A
